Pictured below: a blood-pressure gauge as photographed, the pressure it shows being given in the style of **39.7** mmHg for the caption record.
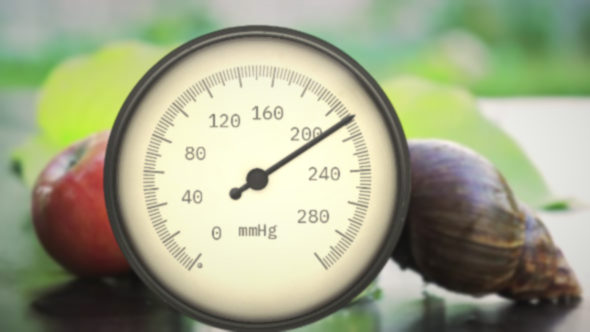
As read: **210** mmHg
